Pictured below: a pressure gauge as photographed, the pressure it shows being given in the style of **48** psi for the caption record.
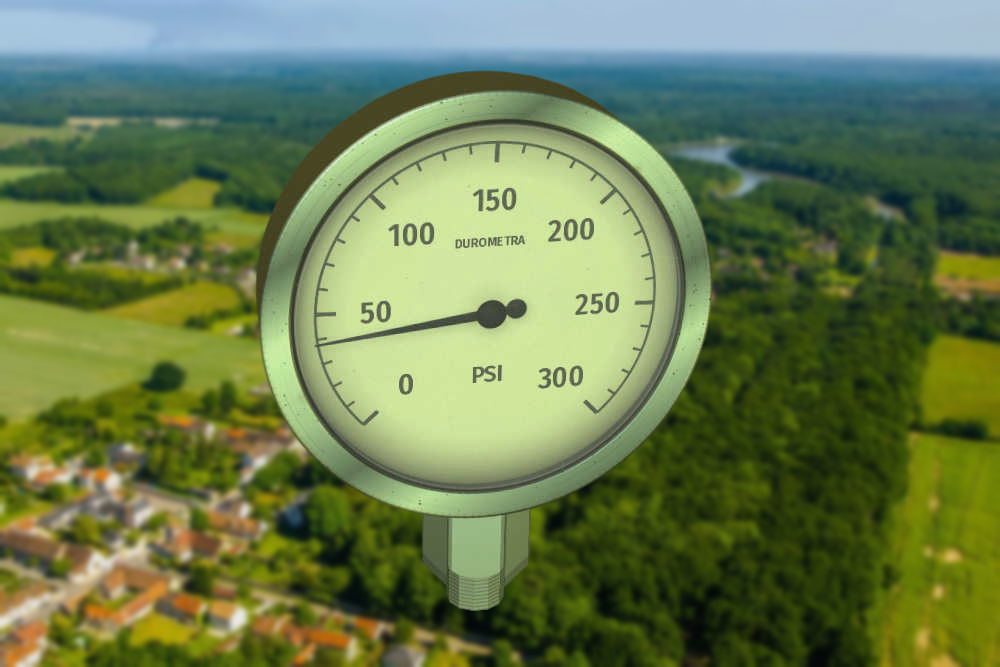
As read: **40** psi
